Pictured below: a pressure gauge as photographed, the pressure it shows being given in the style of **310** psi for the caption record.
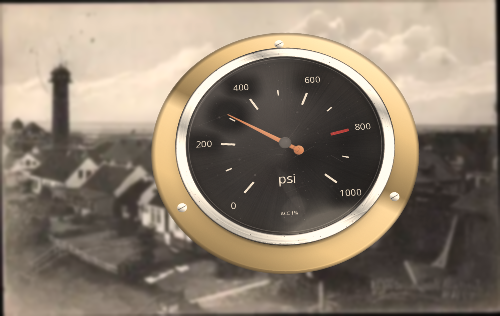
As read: **300** psi
